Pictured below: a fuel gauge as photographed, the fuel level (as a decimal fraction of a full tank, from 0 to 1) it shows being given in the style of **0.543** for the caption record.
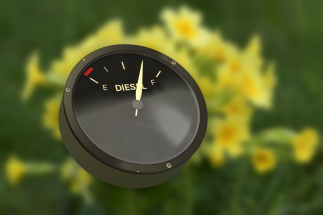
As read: **0.75**
